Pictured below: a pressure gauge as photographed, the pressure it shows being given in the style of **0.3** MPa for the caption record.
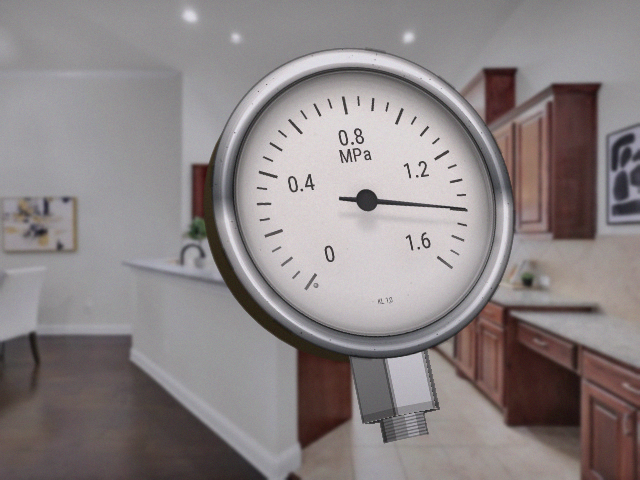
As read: **1.4** MPa
